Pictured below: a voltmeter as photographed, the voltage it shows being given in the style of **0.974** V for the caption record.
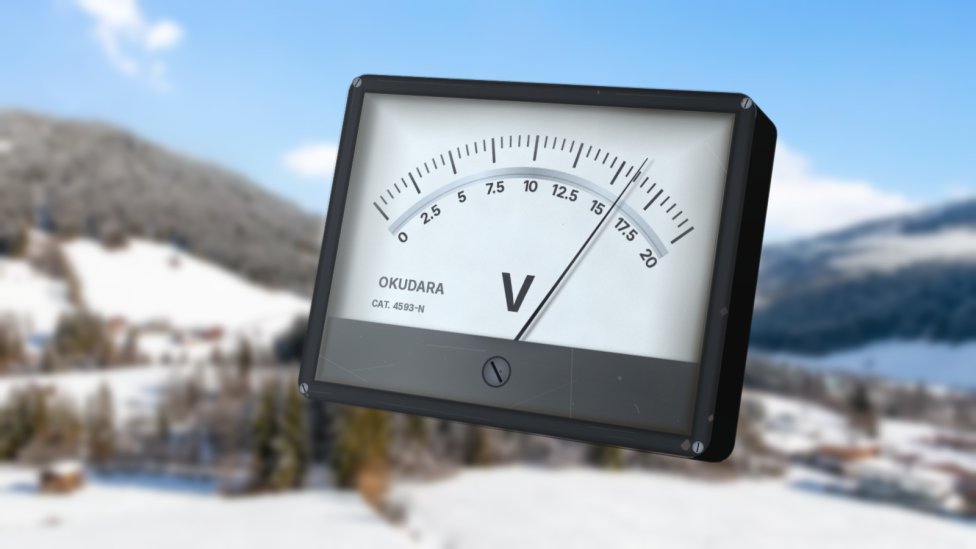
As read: **16** V
